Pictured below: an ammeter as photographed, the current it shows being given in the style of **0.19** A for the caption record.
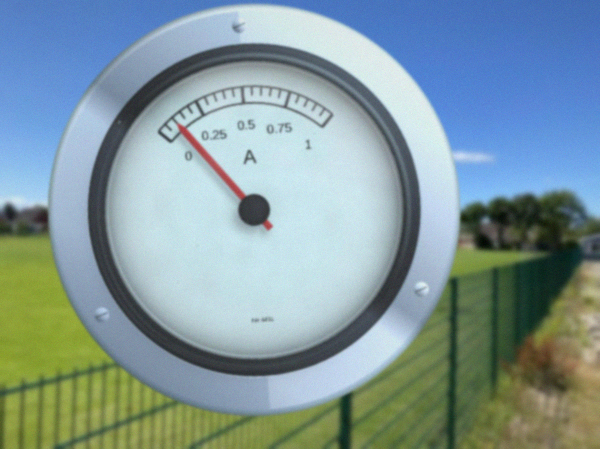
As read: **0.1** A
